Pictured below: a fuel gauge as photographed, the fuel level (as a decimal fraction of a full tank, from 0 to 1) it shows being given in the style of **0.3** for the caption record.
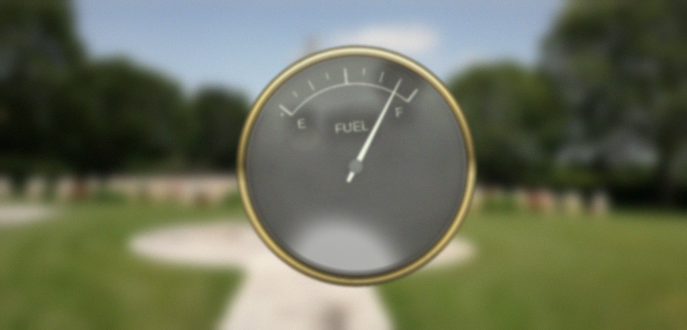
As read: **0.875**
